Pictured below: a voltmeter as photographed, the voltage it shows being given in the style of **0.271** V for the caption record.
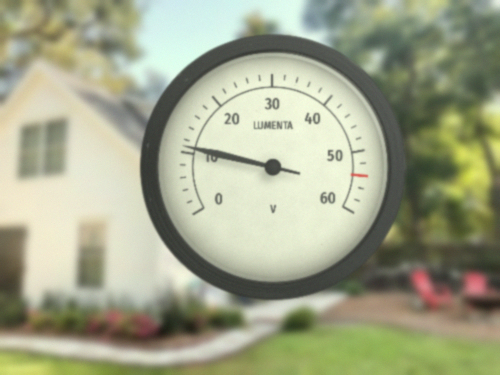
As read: **11** V
